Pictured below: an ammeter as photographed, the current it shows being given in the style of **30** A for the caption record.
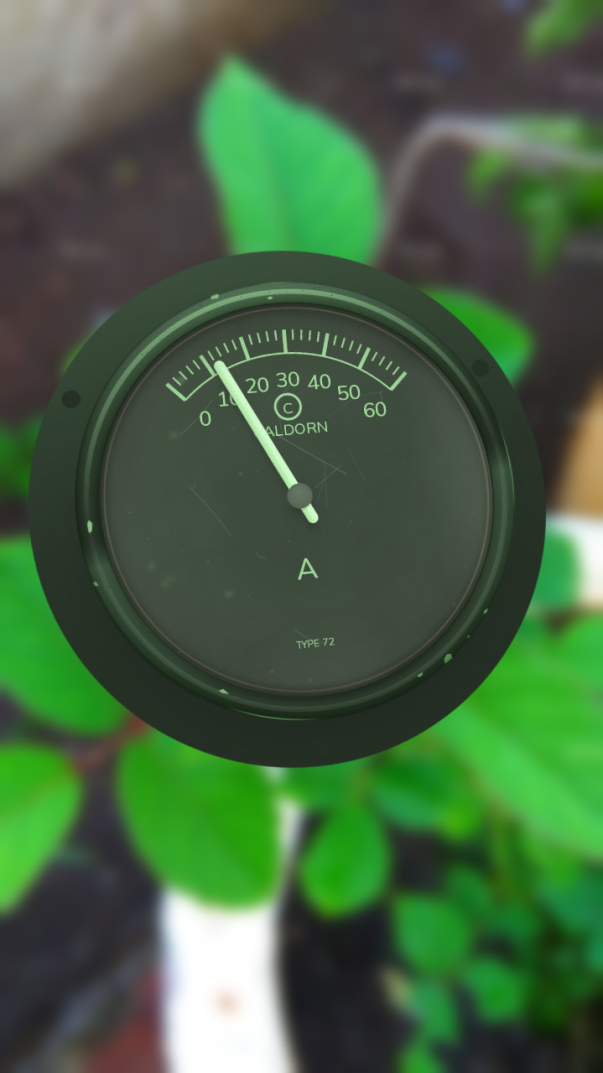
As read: **12** A
